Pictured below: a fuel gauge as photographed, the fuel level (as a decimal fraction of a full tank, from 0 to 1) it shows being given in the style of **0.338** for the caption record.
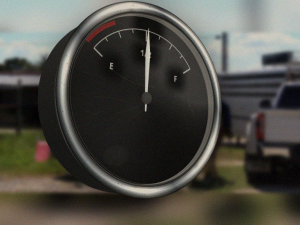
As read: **0.5**
